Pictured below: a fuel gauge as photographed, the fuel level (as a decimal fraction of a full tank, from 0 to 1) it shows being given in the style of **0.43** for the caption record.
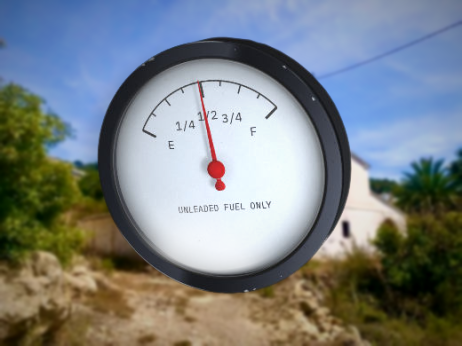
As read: **0.5**
